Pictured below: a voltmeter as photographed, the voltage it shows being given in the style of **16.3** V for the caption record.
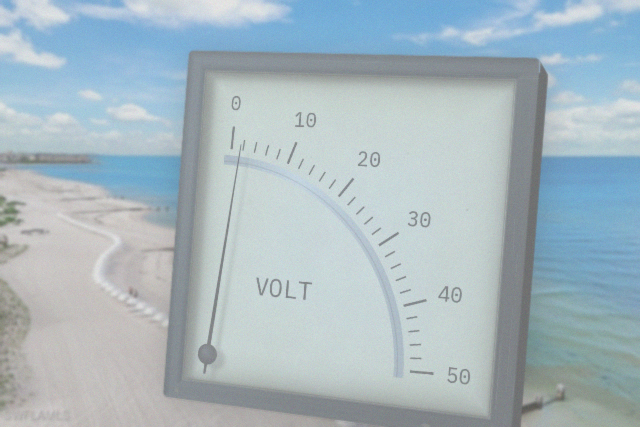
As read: **2** V
